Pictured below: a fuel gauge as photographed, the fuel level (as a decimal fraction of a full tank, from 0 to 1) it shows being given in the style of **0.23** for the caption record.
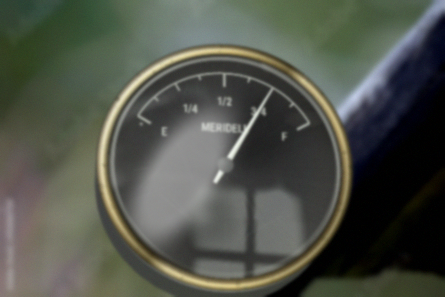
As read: **0.75**
